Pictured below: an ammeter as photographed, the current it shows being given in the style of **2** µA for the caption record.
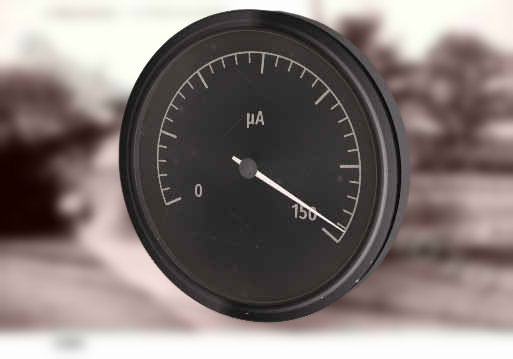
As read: **145** µA
